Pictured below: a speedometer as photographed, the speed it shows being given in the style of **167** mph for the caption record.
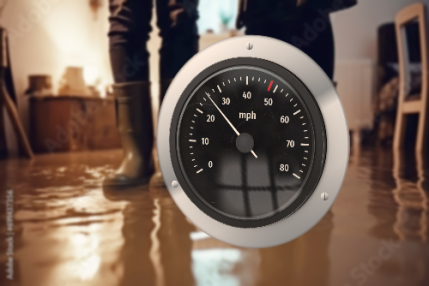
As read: **26** mph
